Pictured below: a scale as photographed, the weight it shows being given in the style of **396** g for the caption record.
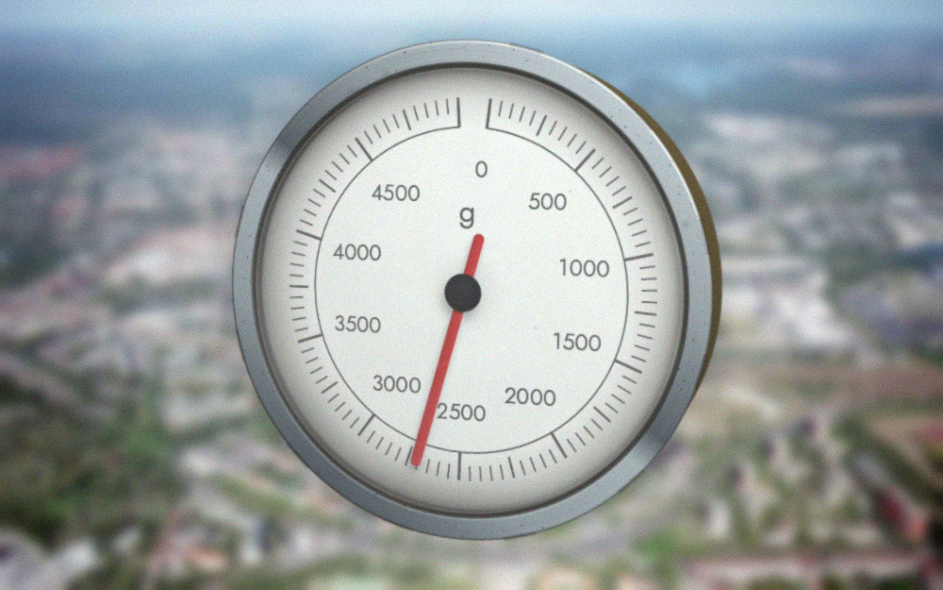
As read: **2700** g
